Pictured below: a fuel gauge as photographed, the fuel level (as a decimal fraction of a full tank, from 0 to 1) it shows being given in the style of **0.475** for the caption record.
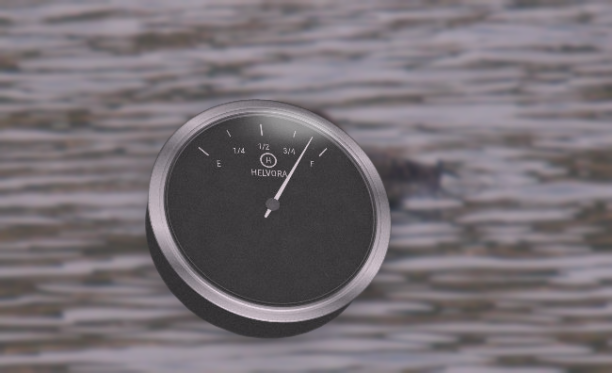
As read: **0.875**
